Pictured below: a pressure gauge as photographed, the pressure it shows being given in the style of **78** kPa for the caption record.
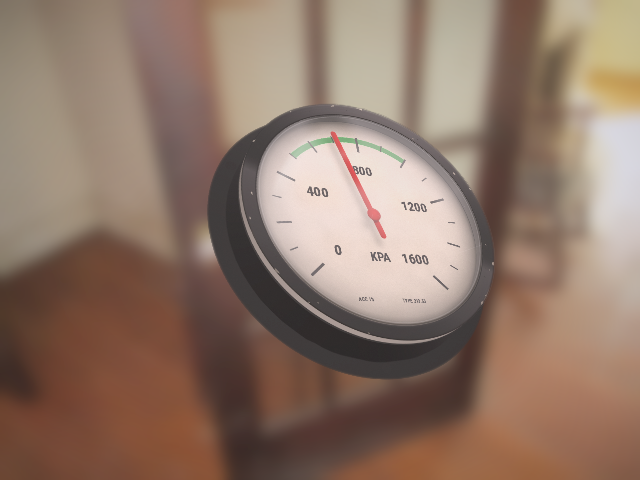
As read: **700** kPa
